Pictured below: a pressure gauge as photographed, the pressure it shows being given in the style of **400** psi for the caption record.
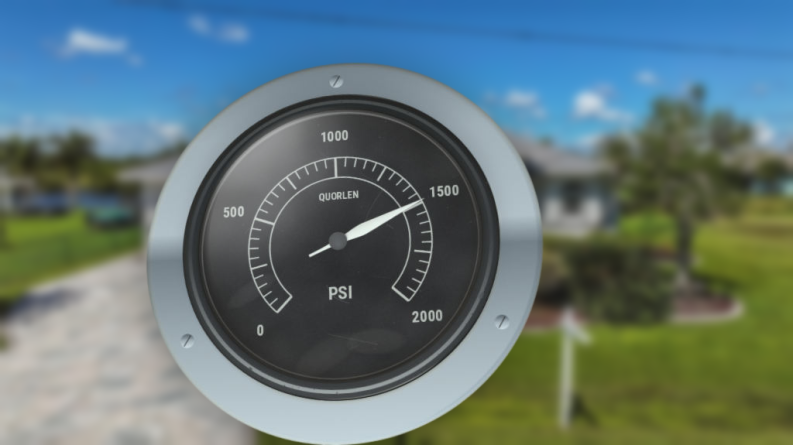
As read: **1500** psi
